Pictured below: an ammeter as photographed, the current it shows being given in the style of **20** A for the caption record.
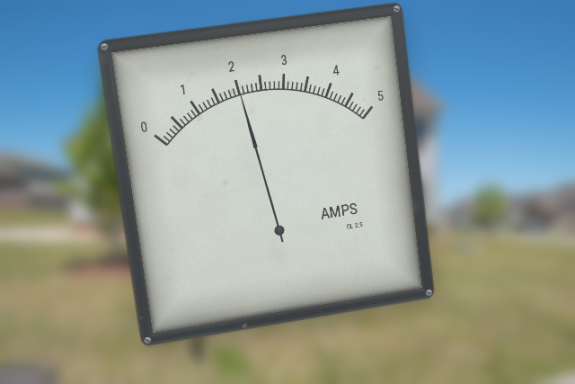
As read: **2** A
